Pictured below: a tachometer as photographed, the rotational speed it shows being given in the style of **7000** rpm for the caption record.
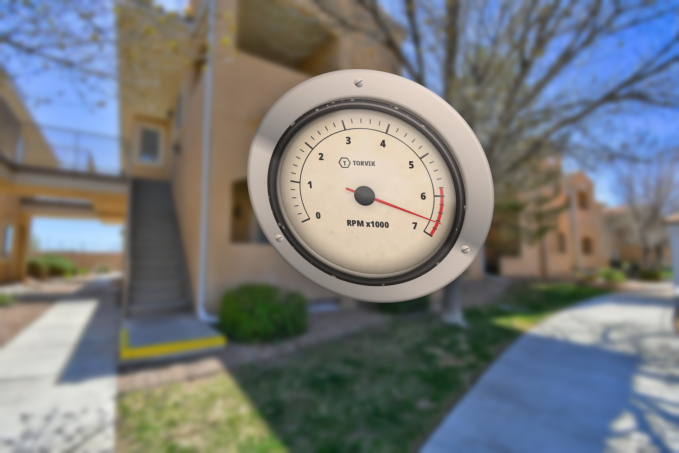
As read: **6600** rpm
